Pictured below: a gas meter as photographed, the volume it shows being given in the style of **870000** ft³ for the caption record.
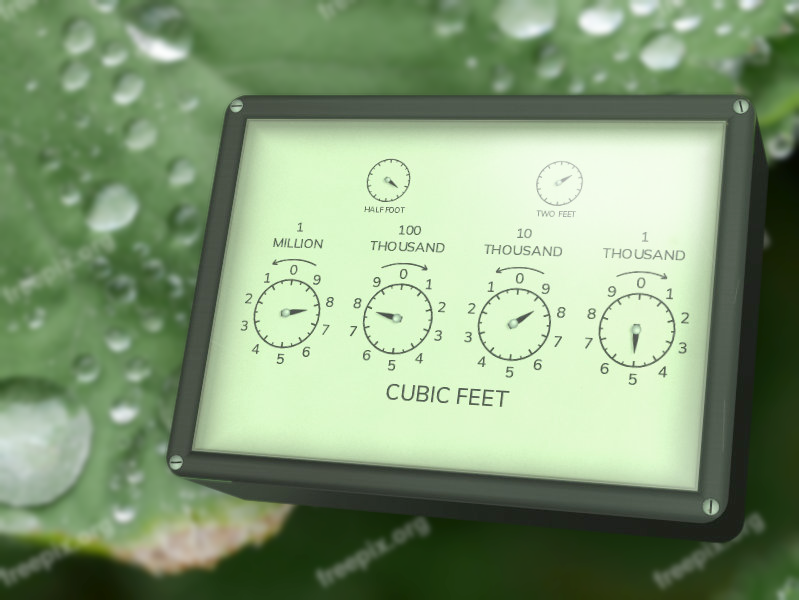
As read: **778500** ft³
